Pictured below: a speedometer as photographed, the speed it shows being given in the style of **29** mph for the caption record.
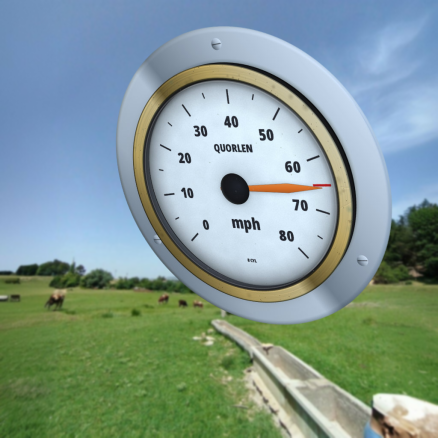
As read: **65** mph
